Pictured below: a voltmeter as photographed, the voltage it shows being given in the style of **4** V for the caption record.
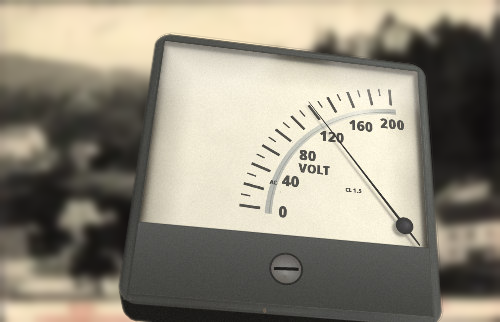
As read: **120** V
